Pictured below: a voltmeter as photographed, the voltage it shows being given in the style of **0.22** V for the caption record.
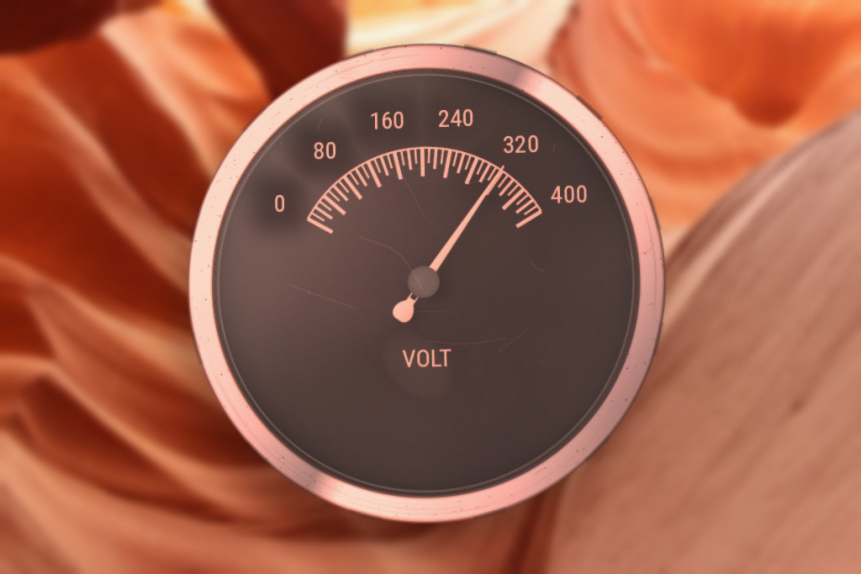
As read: **320** V
